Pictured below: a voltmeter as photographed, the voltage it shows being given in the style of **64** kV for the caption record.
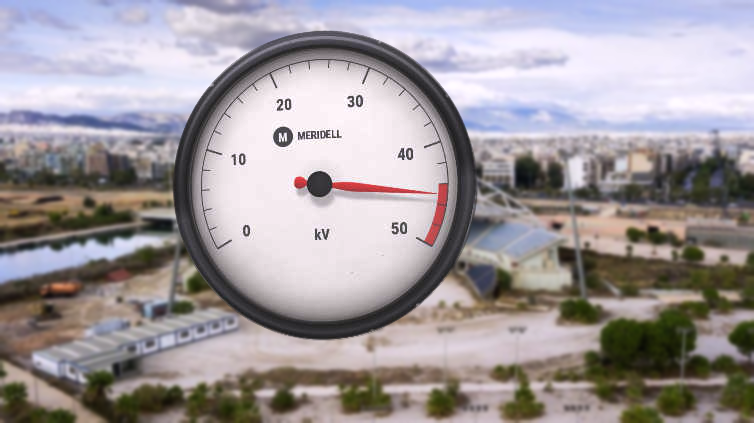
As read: **45** kV
